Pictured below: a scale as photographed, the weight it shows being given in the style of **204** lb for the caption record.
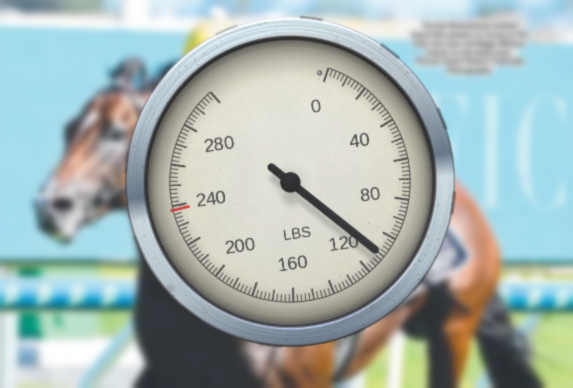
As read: **110** lb
